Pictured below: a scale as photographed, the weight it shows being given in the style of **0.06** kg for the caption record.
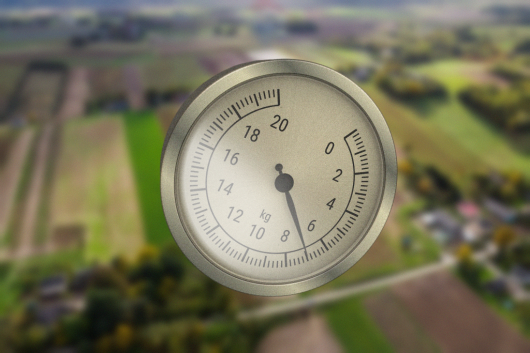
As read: **7** kg
